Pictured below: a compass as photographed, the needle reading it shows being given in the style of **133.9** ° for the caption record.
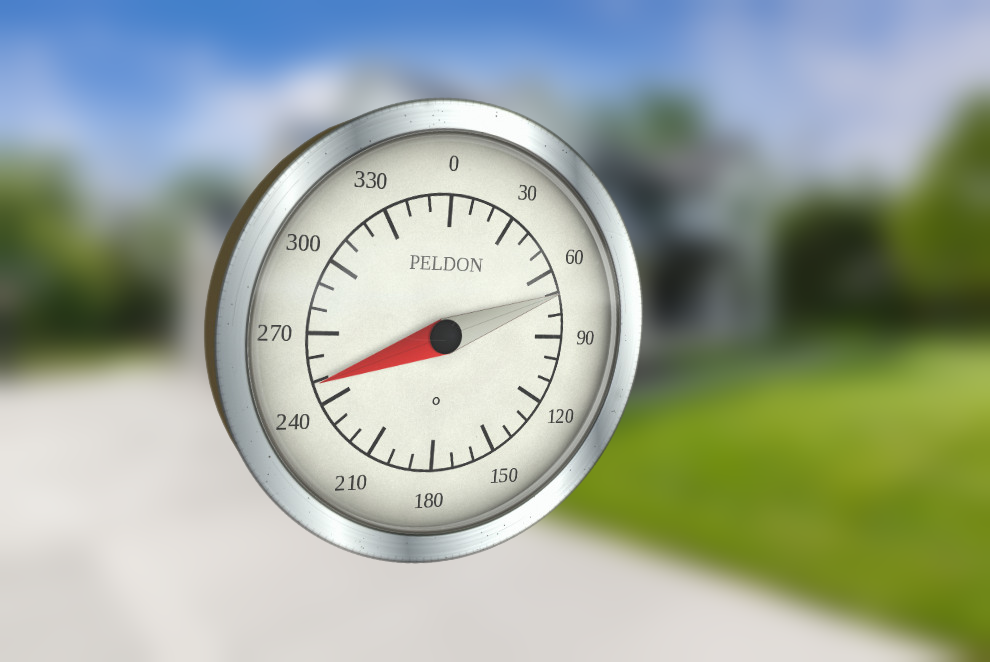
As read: **250** °
